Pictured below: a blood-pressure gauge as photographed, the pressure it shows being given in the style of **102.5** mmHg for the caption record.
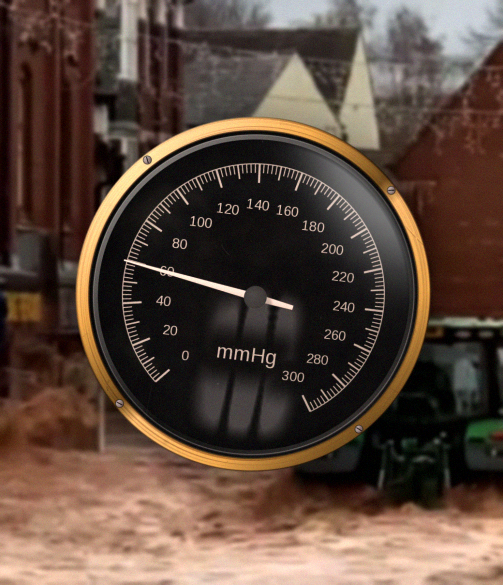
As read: **60** mmHg
